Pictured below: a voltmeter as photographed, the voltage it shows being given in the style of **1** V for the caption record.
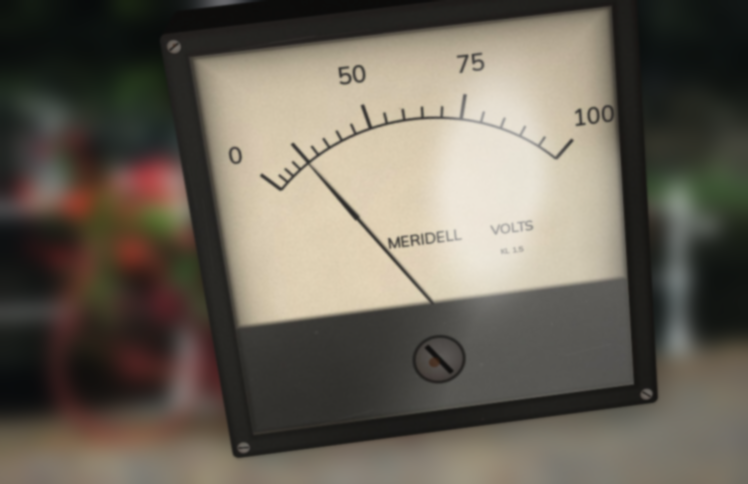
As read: **25** V
